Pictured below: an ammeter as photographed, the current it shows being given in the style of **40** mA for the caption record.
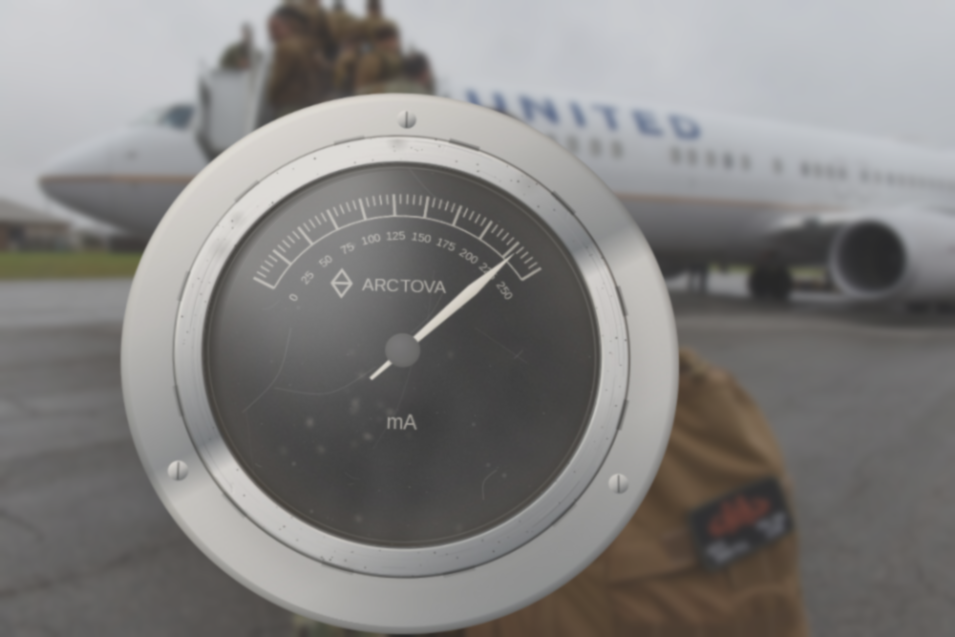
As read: **230** mA
